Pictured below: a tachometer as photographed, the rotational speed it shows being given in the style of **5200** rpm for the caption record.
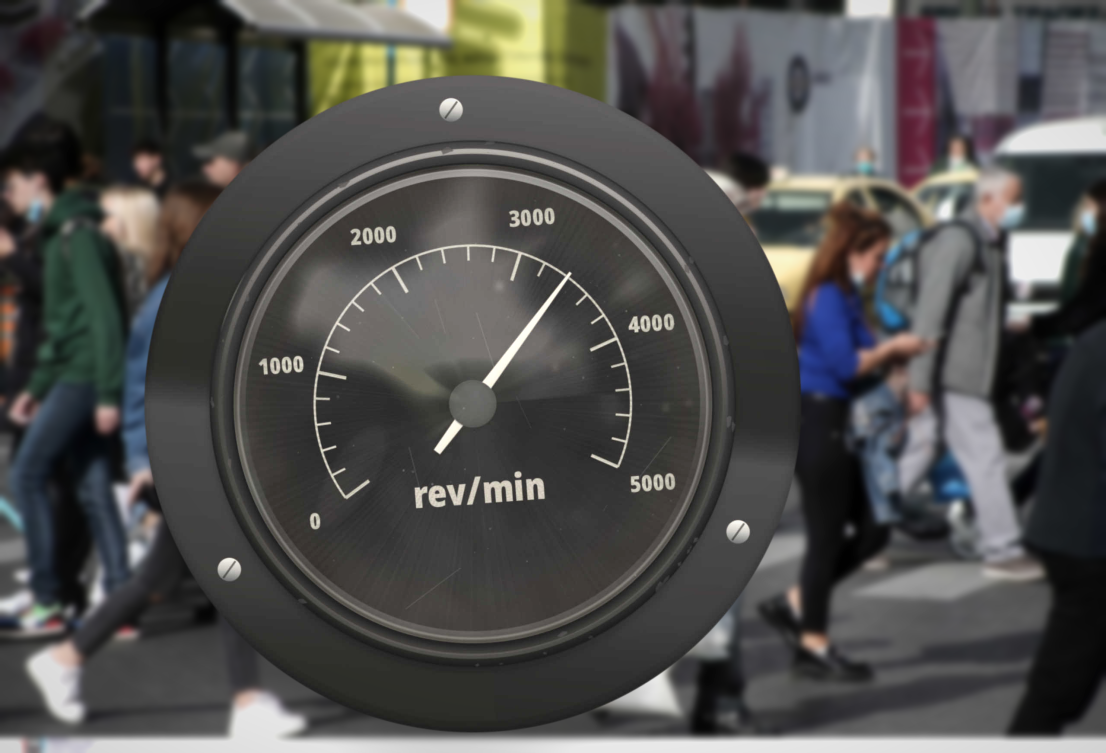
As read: **3400** rpm
